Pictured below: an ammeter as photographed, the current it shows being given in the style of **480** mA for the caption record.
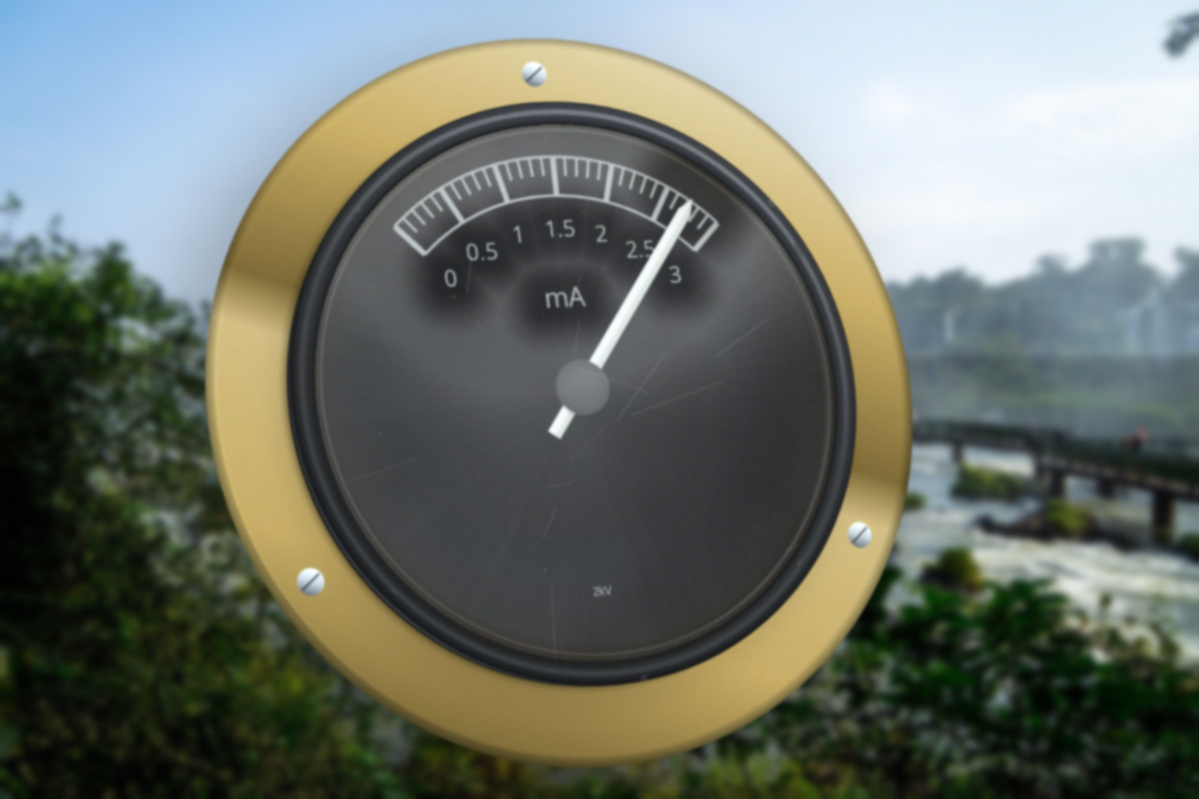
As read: **2.7** mA
